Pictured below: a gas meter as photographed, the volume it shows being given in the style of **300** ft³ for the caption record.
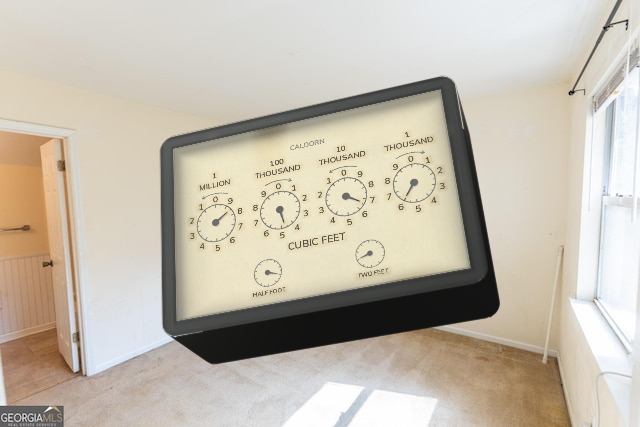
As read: **846600** ft³
